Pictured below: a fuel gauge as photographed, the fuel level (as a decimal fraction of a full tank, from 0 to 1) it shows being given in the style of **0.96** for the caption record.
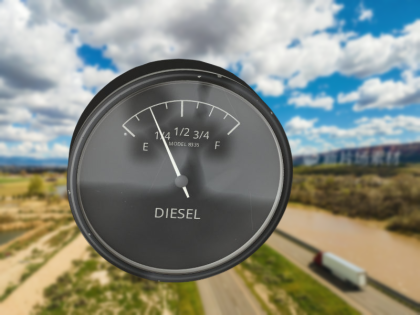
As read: **0.25**
